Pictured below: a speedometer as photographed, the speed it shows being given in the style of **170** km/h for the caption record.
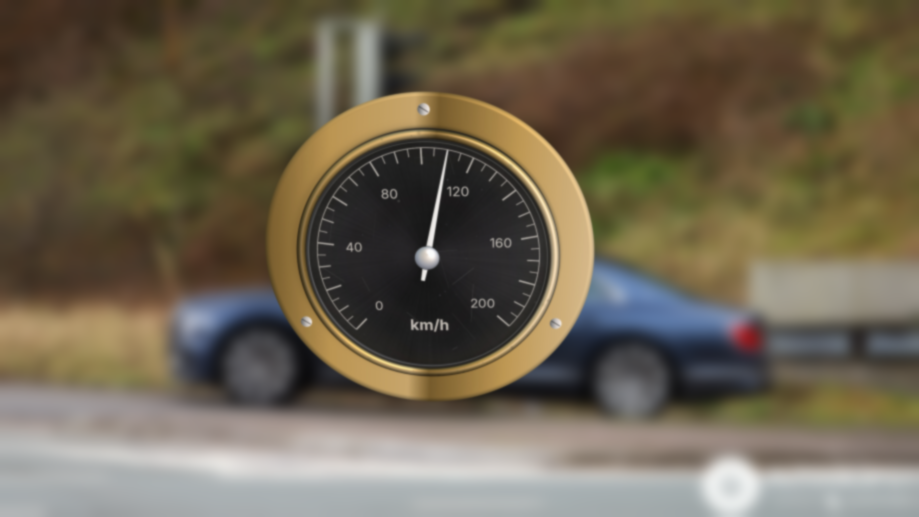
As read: **110** km/h
